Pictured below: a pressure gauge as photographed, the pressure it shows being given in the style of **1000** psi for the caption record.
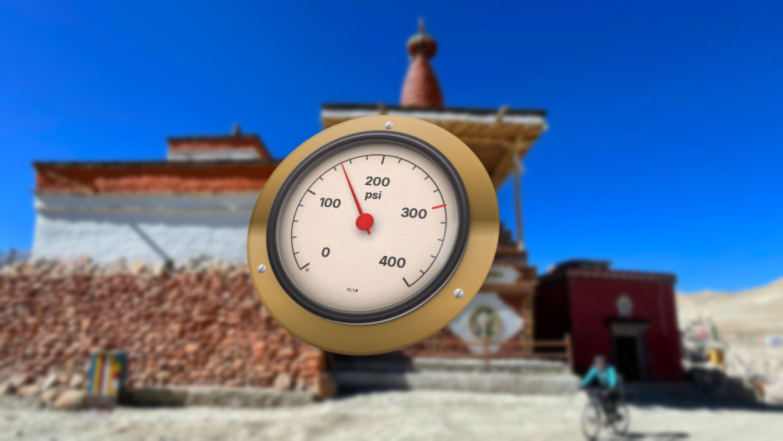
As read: **150** psi
